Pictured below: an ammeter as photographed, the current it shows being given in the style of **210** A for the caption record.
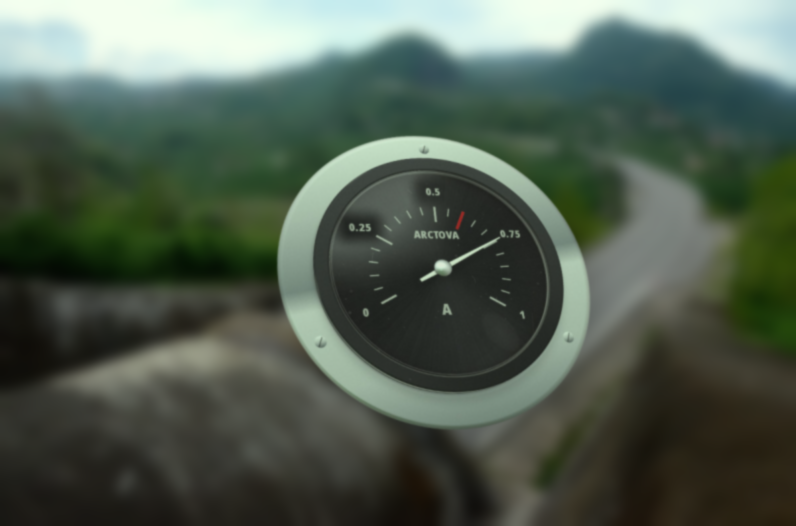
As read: **0.75** A
